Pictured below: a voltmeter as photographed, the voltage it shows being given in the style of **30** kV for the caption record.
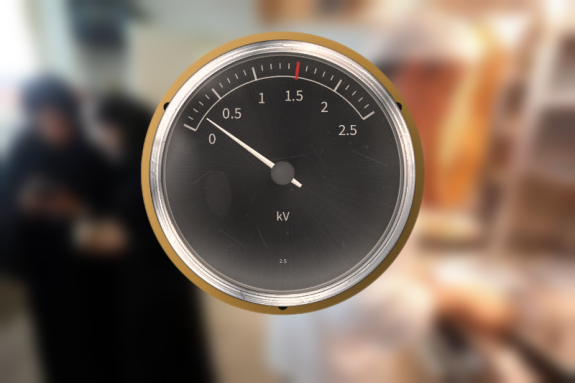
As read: **0.2** kV
